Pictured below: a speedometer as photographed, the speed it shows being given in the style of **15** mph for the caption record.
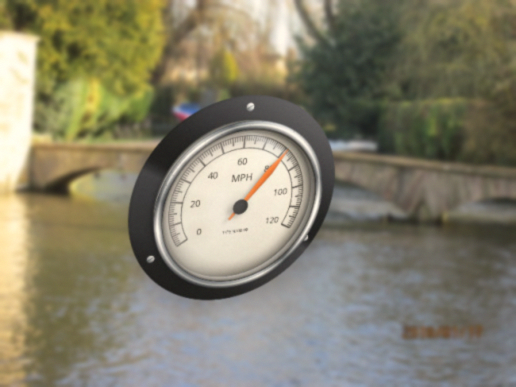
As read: **80** mph
